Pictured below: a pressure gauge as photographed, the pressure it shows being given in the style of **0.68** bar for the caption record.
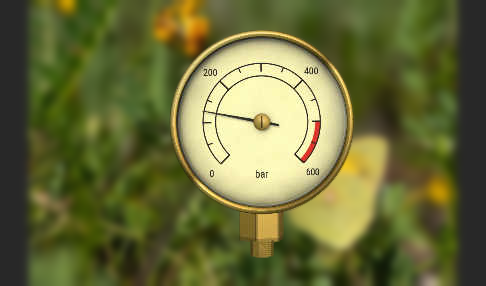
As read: **125** bar
